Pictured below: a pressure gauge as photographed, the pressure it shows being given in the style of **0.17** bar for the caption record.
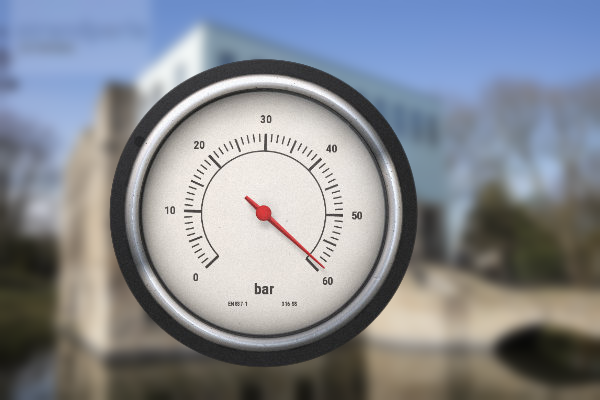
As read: **59** bar
